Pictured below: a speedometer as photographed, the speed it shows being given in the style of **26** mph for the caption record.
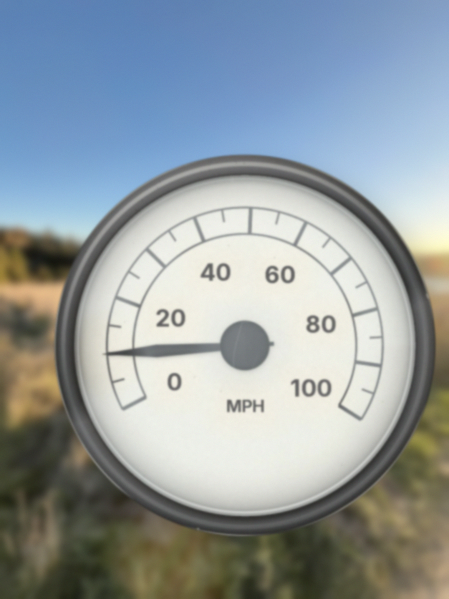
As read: **10** mph
